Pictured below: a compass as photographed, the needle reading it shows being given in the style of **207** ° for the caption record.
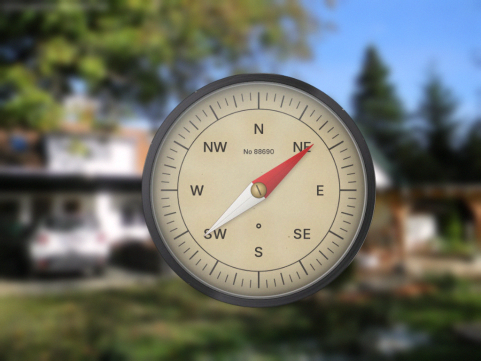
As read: **50** °
